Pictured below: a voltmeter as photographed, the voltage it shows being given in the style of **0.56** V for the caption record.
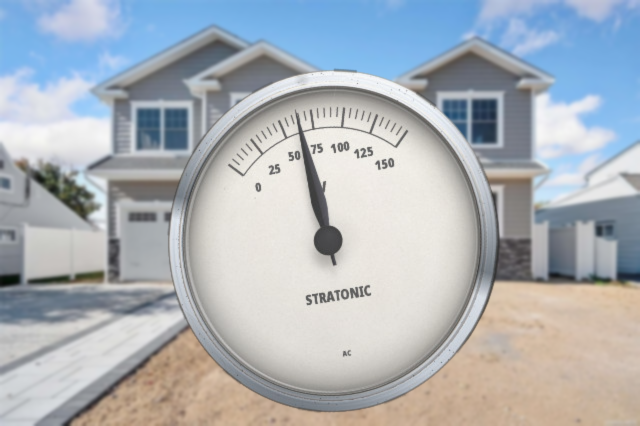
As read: **65** V
